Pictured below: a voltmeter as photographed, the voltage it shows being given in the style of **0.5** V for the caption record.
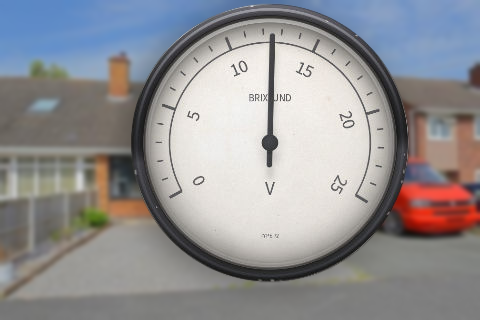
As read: **12.5** V
